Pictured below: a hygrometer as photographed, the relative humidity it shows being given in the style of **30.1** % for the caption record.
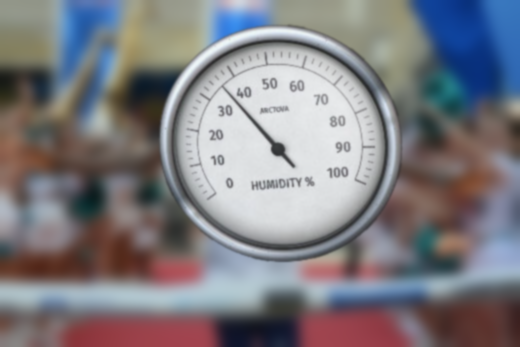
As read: **36** %
